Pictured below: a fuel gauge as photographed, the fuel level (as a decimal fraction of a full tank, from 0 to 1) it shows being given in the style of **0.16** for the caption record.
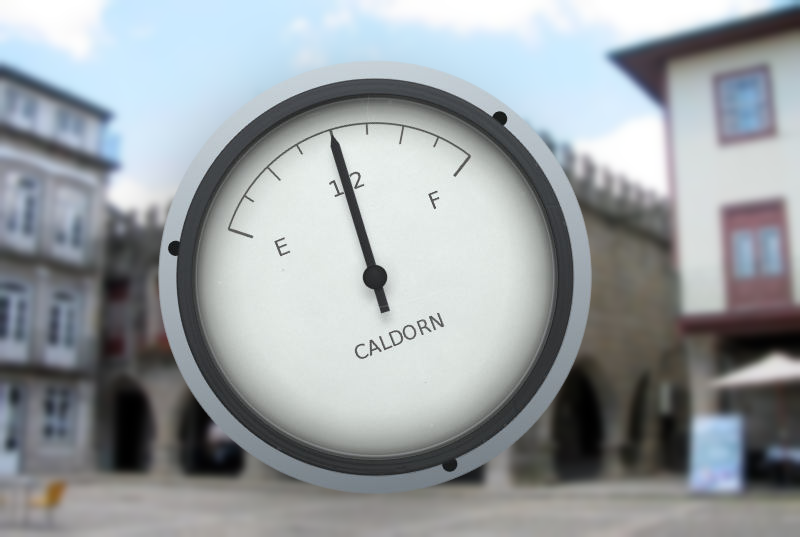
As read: **0.5**
